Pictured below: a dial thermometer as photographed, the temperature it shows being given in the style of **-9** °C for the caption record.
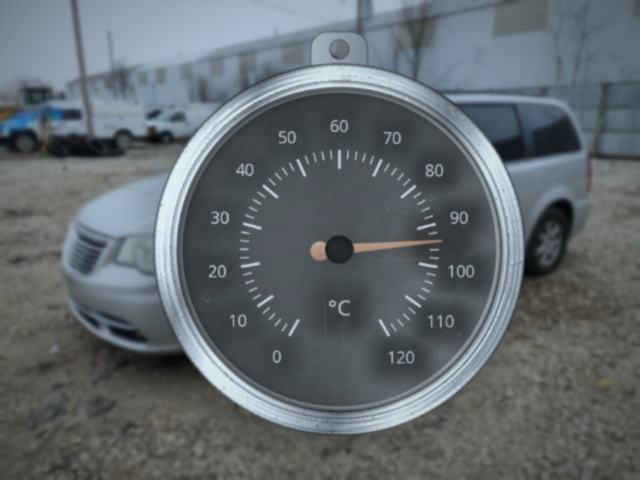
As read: **94** °C
